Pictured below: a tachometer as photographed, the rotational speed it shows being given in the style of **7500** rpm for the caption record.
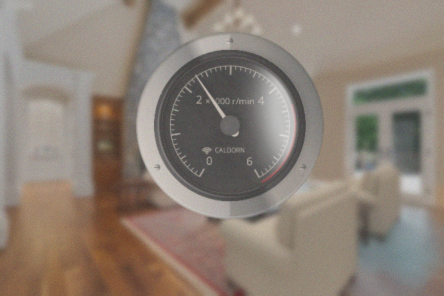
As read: **2300** rpm
